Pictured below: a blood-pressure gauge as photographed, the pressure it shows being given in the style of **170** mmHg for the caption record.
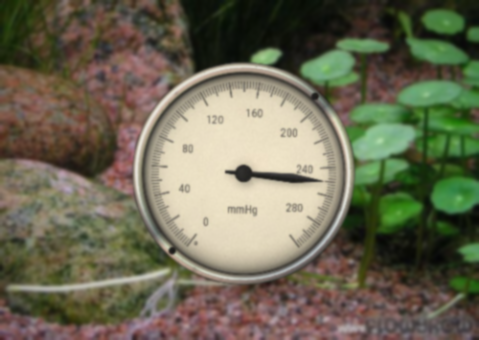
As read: **250** mmHg
